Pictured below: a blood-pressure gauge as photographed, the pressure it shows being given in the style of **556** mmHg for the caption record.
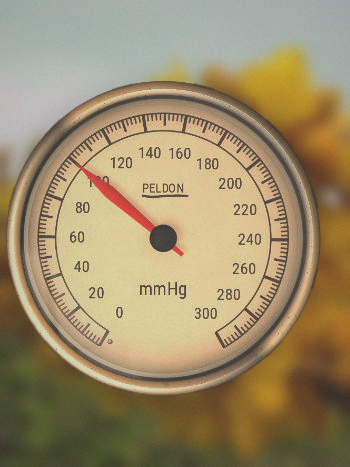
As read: **100** mmHg
